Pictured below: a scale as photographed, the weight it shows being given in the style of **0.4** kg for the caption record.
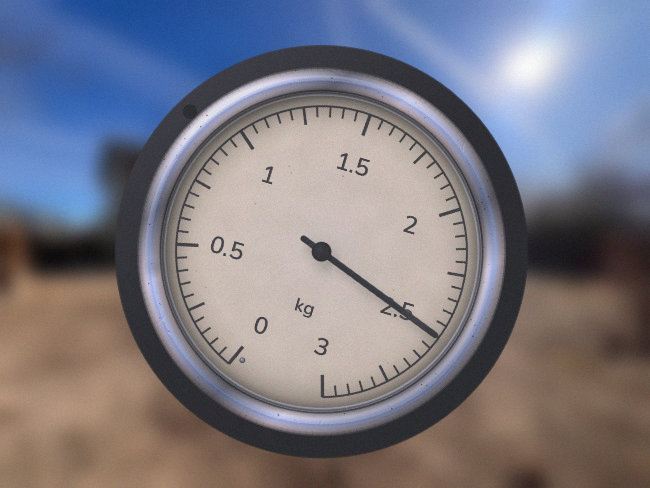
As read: **2.5** kg
